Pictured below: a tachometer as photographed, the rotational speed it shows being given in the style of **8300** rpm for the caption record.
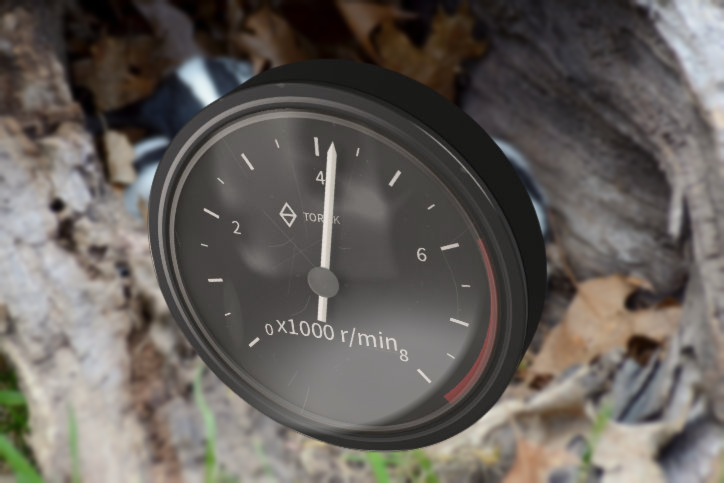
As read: **4250** rpm
